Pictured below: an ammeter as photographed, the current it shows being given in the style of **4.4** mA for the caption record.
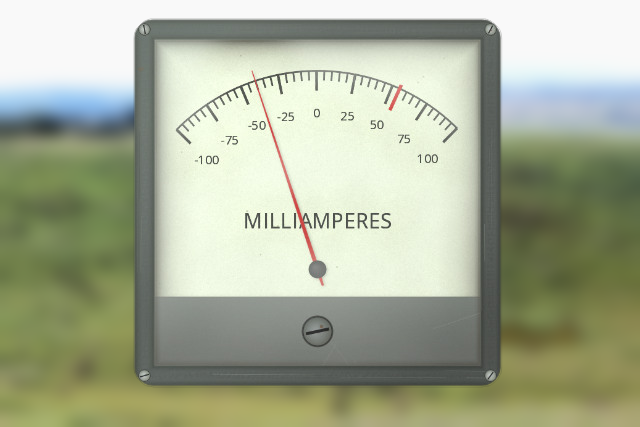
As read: **-40** mA
